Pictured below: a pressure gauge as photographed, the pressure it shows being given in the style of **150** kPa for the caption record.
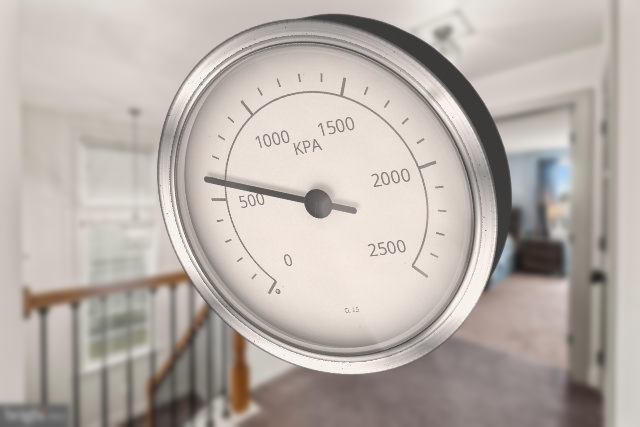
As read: **600** kPa
